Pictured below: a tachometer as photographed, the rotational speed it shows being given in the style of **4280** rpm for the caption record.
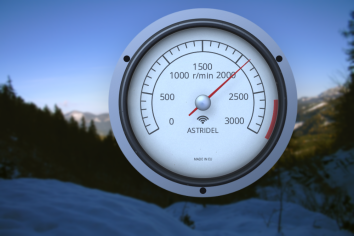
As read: **2100** rpm
